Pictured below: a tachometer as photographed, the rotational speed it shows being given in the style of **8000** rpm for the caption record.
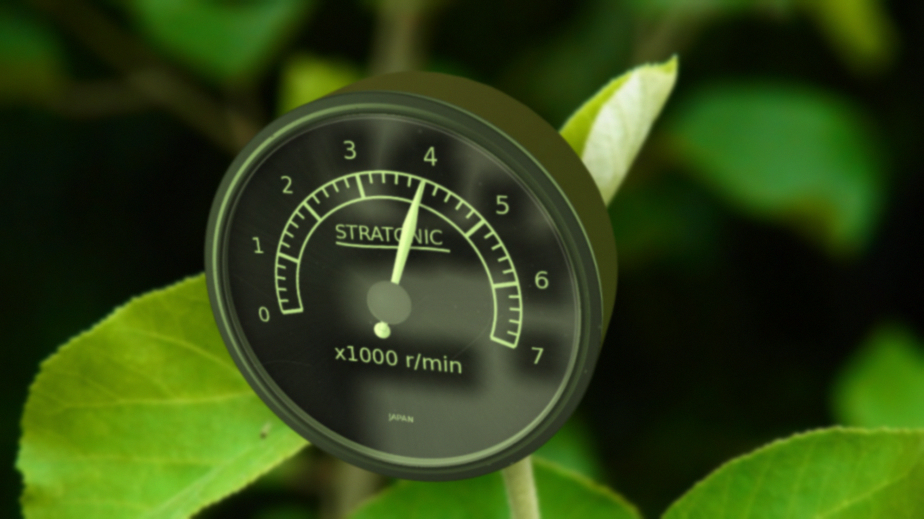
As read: **4000** rpm
